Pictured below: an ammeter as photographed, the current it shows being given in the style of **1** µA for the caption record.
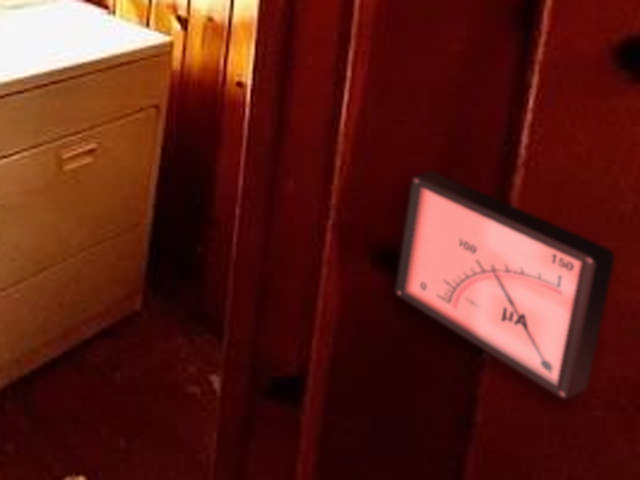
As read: **110** µA
